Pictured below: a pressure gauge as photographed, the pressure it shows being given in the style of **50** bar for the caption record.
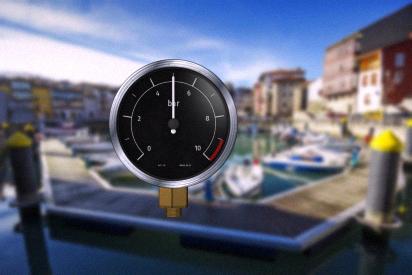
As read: **5** bar
